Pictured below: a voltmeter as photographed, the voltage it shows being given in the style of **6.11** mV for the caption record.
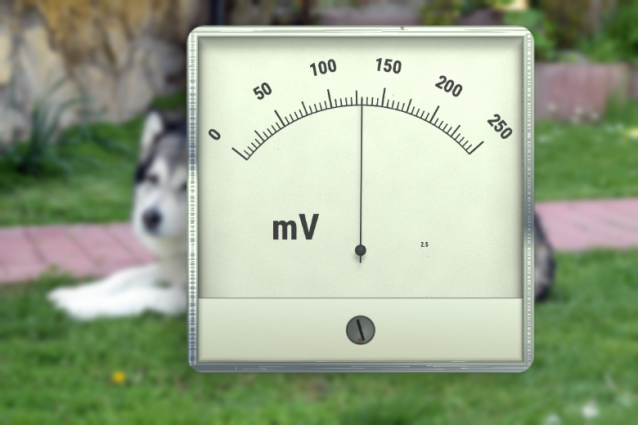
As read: **130** mV
